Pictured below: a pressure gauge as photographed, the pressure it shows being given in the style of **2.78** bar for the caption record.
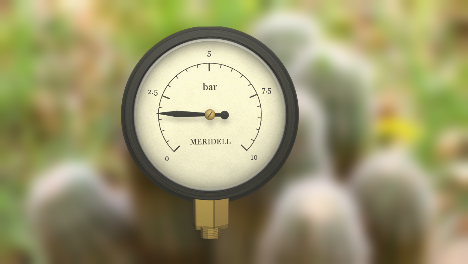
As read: **1.75** bar
